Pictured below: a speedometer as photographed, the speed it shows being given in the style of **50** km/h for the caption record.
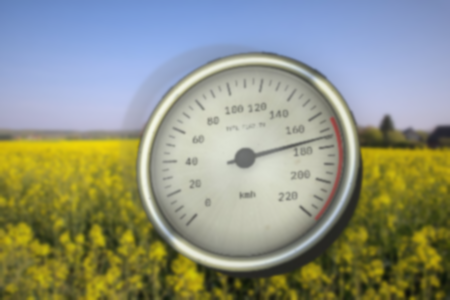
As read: **175** km/h
